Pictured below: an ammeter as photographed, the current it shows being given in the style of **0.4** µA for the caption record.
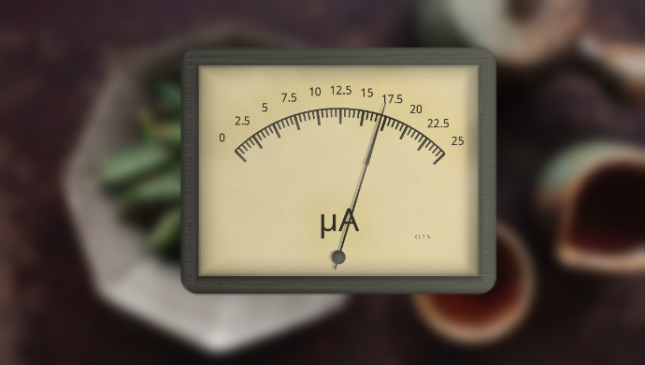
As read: **17** µA
